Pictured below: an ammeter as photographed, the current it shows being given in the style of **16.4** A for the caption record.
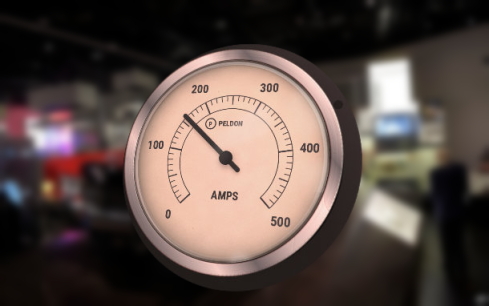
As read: **160** A
